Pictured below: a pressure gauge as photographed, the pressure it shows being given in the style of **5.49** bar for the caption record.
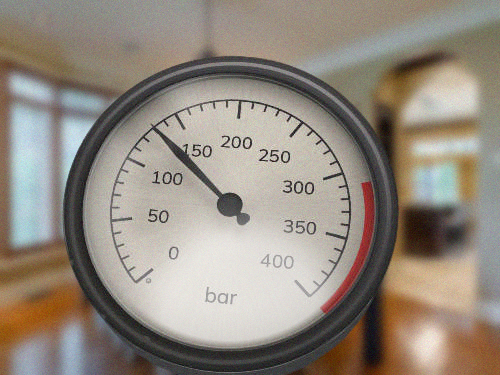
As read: **130** bar
